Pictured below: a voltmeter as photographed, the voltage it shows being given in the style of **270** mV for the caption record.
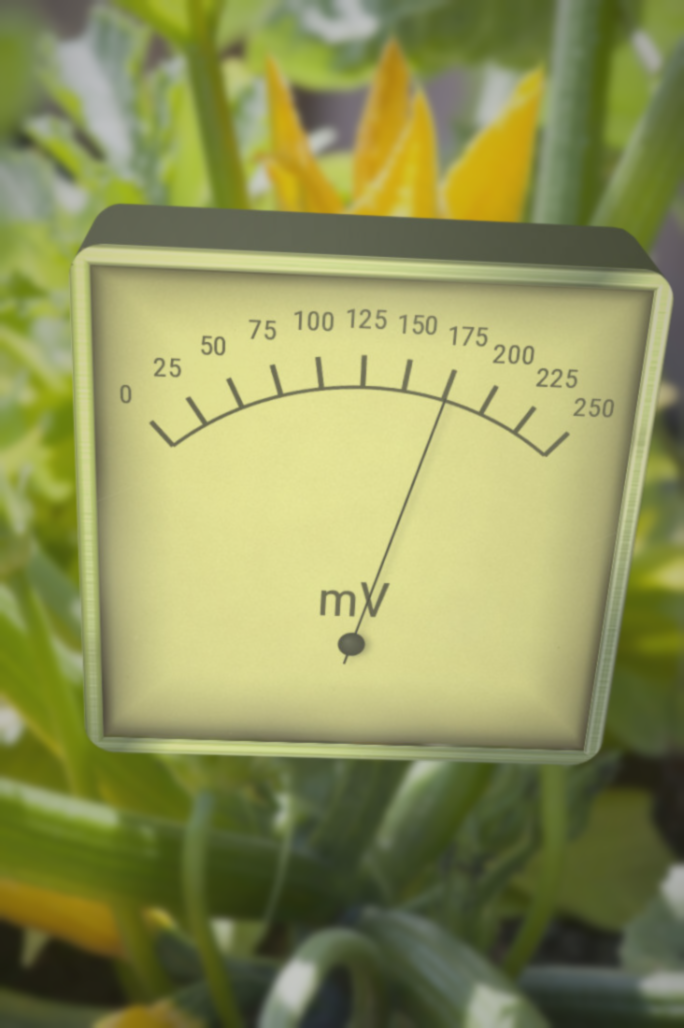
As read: **175** mV
